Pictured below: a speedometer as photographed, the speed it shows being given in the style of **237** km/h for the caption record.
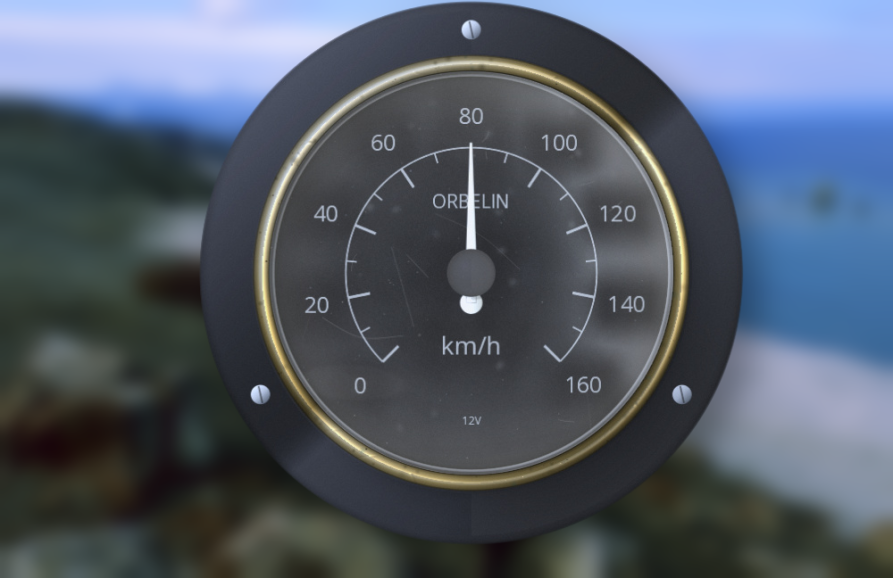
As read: **80** km/h
